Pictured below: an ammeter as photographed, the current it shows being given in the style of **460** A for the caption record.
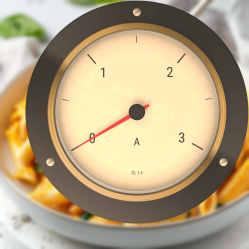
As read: **0** A
